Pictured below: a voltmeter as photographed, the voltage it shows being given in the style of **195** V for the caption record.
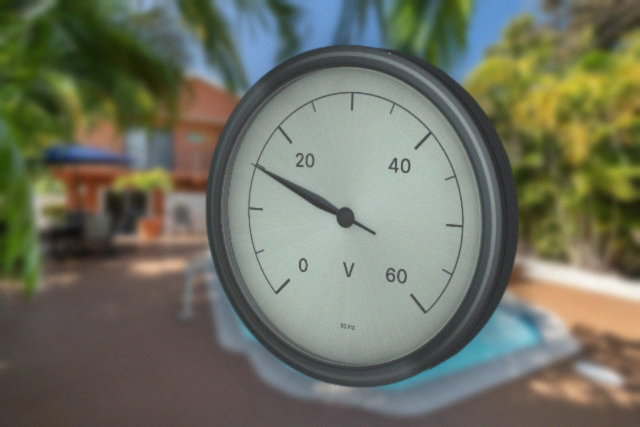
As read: **15** V
